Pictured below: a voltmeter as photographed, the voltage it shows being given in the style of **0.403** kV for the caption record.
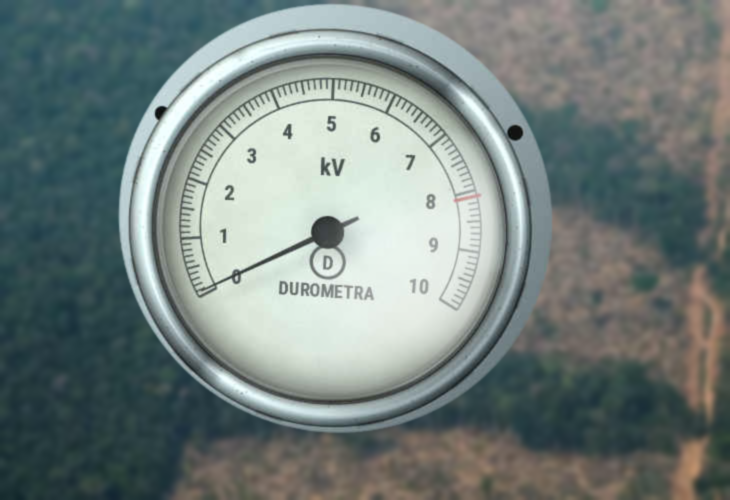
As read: **0.1** kV
